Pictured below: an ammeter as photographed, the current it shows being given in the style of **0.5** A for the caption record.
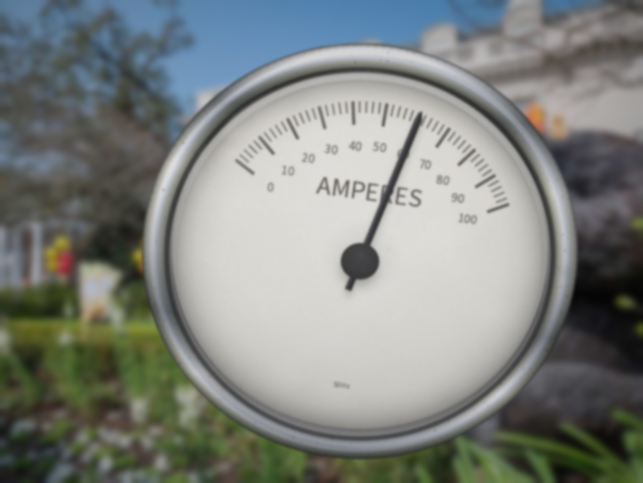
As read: **60** A
